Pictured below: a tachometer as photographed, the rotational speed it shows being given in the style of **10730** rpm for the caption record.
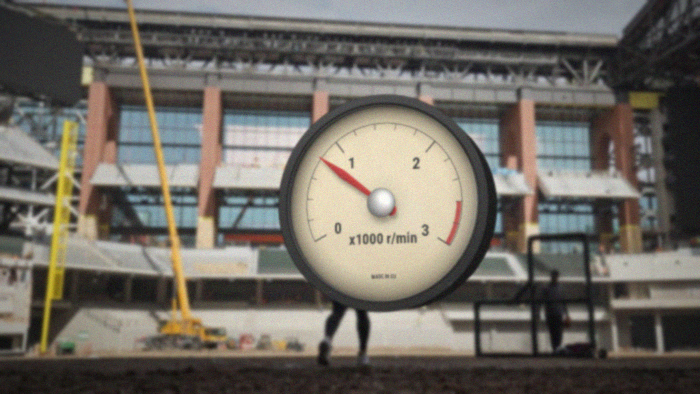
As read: **800** rpm
